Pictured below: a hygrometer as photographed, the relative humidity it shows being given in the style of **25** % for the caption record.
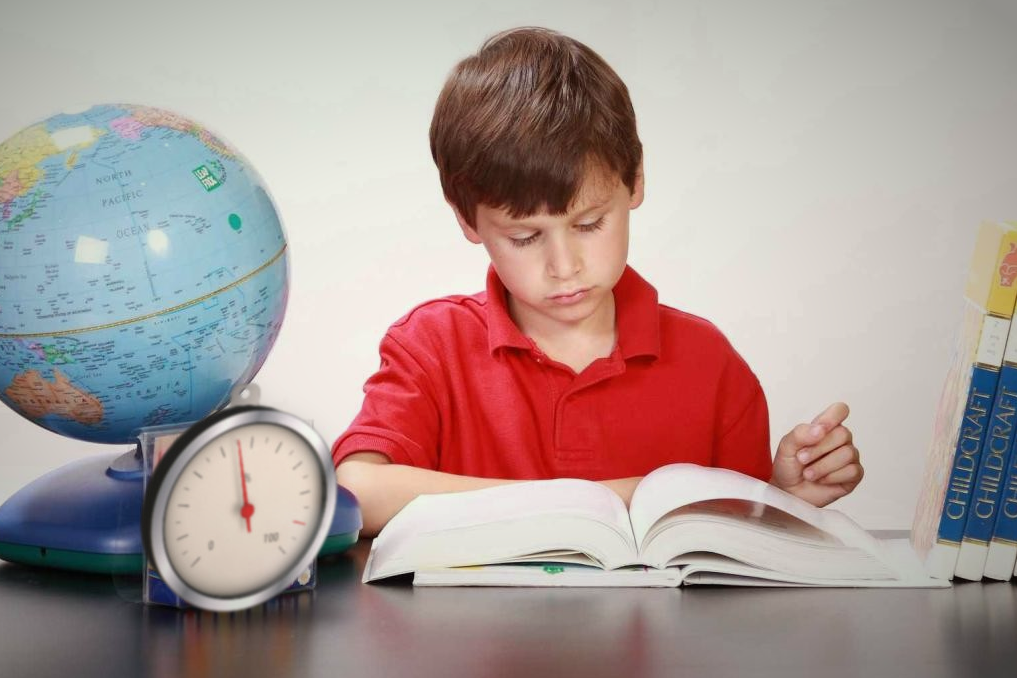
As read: **45** %
